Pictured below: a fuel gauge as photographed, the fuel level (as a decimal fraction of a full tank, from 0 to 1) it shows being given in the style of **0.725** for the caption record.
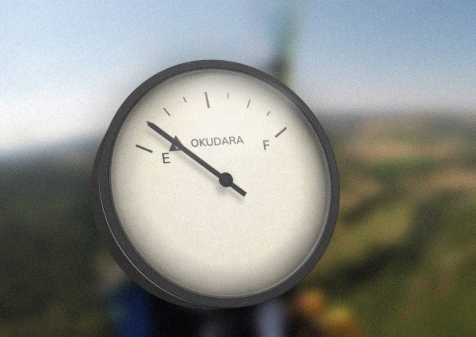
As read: **0.125**
